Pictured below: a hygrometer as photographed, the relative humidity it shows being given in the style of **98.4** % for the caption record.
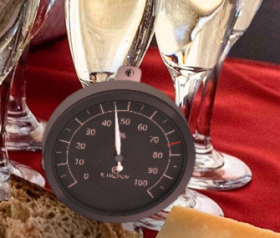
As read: **45** %
